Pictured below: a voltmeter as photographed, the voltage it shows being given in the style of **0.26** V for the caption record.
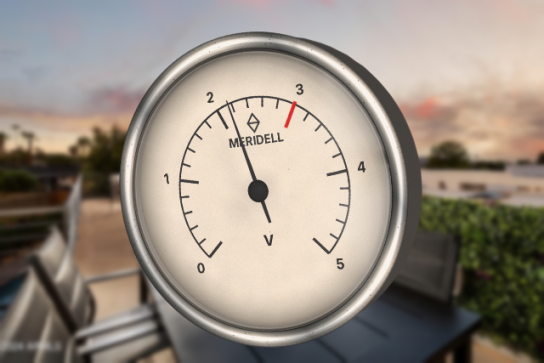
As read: **2.2** V
